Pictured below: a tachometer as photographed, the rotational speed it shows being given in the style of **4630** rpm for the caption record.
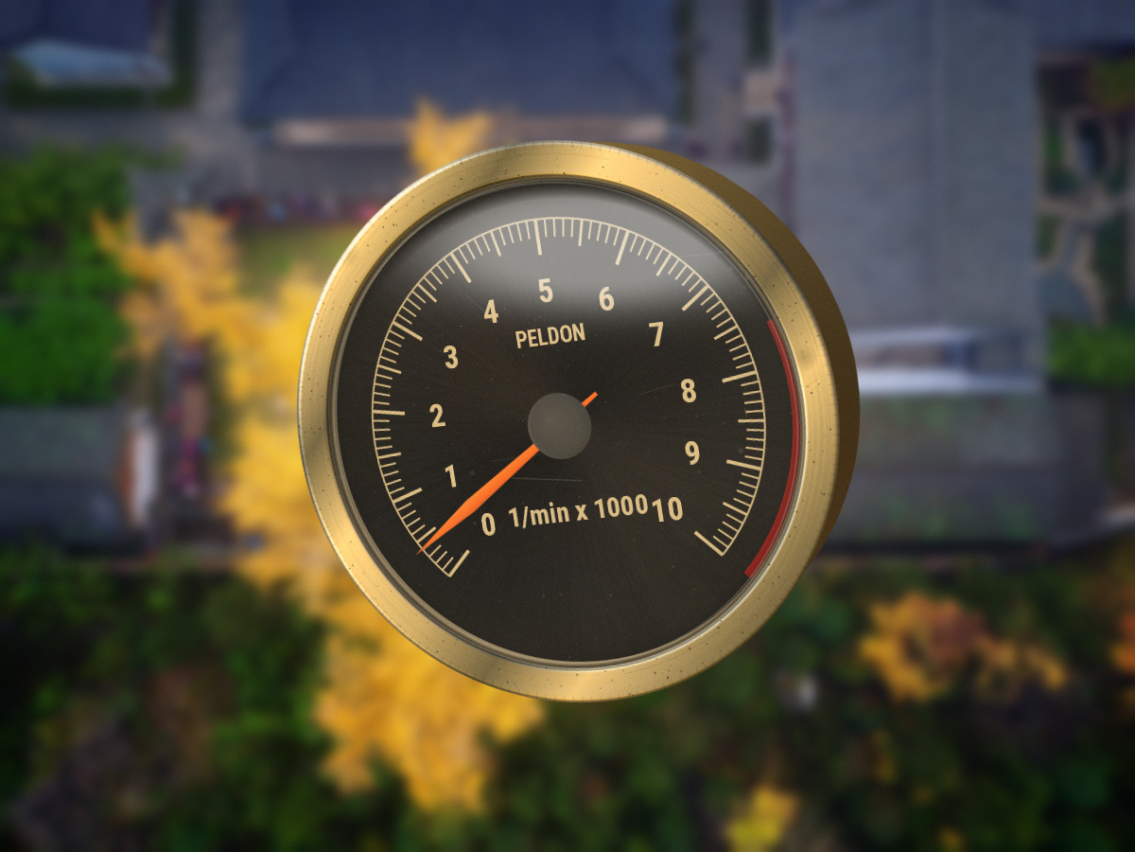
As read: **400** rpm
